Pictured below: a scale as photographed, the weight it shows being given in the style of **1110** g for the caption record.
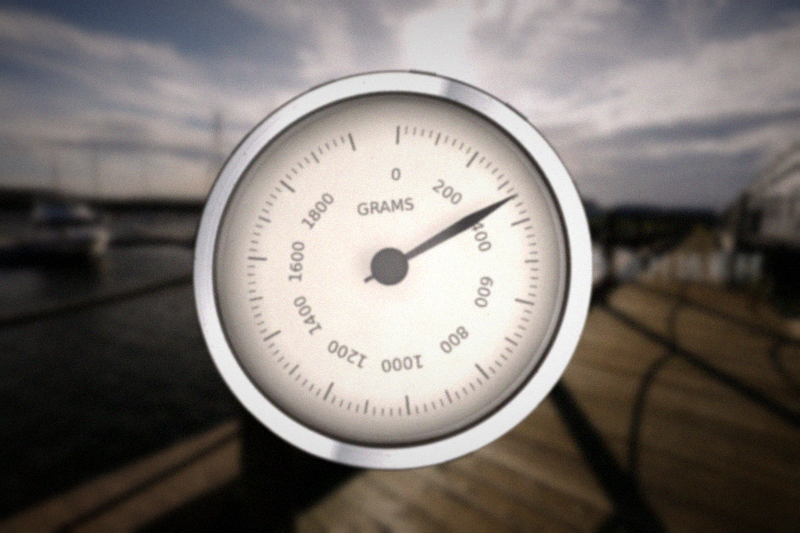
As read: **340** g
